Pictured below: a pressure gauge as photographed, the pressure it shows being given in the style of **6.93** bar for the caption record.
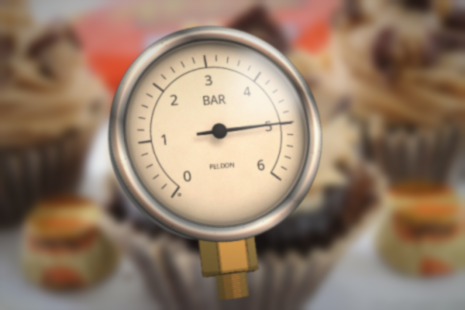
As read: **5** bar
